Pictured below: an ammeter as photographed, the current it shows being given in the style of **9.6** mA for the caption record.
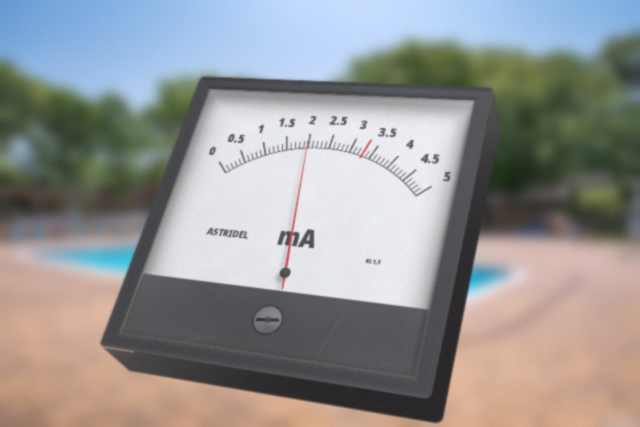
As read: **2** mA
